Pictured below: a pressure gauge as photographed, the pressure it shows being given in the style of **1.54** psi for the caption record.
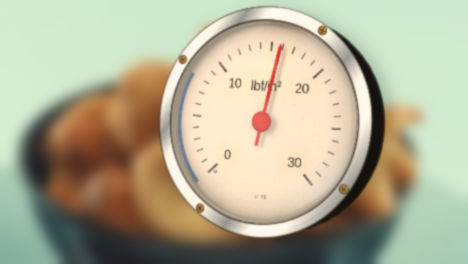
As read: **16** psi
